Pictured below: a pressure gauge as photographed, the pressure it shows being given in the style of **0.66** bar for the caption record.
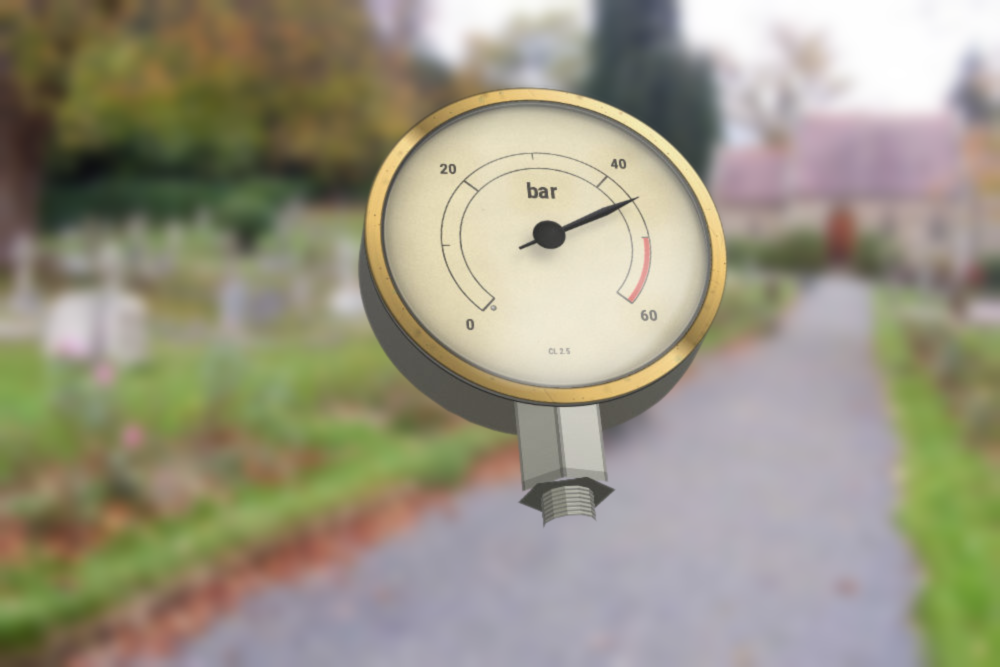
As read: **45** bar
